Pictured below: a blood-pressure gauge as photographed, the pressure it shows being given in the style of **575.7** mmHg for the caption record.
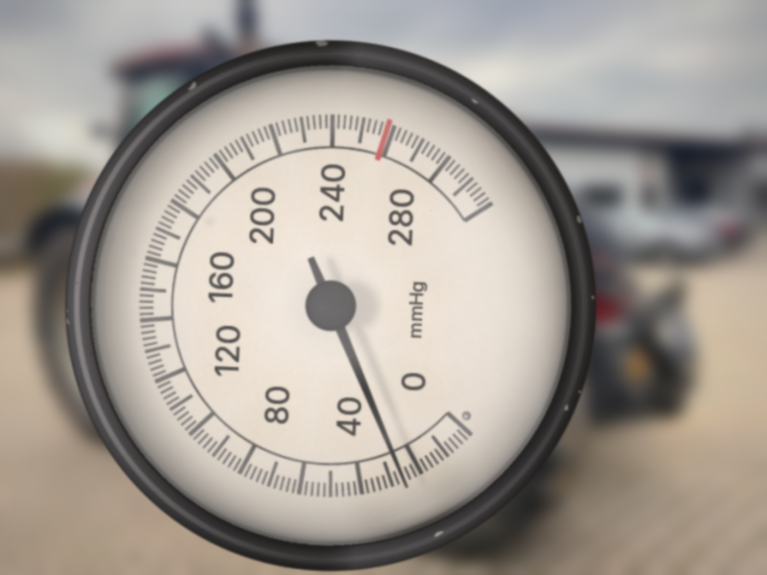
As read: **26** mmHg
